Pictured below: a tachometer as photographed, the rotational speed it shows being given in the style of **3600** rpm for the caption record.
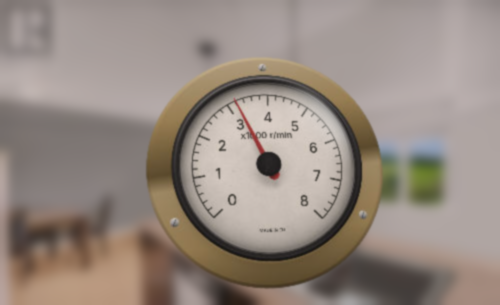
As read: **3200** rpm
